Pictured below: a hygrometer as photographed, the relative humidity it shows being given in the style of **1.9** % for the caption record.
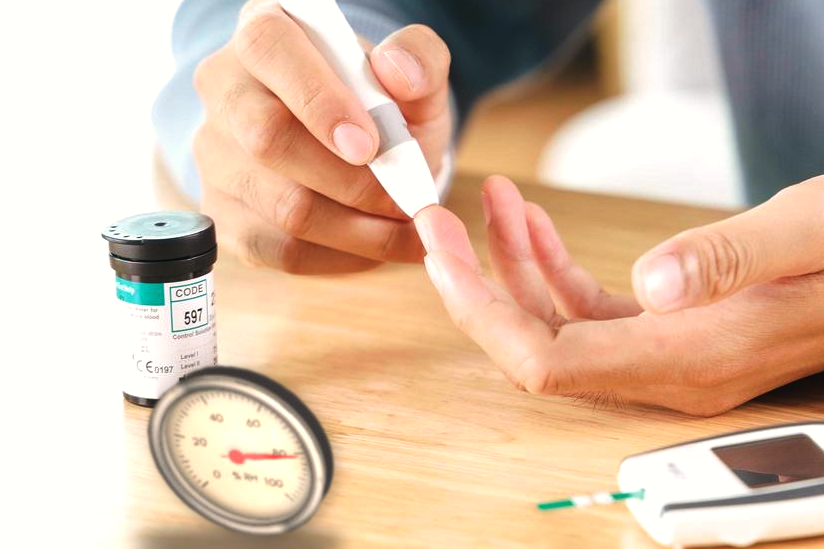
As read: **80** %
